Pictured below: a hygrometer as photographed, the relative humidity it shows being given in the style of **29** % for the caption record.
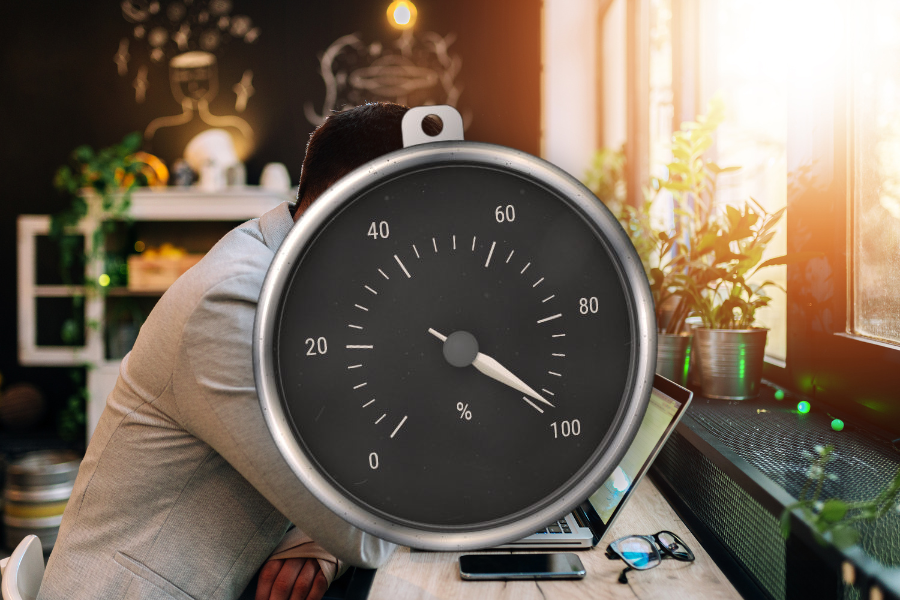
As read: **98** %
